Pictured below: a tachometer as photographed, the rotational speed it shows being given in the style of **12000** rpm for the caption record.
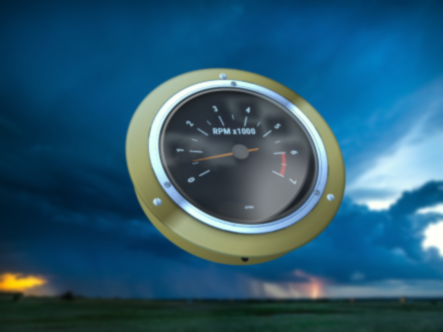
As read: **500** rpm
